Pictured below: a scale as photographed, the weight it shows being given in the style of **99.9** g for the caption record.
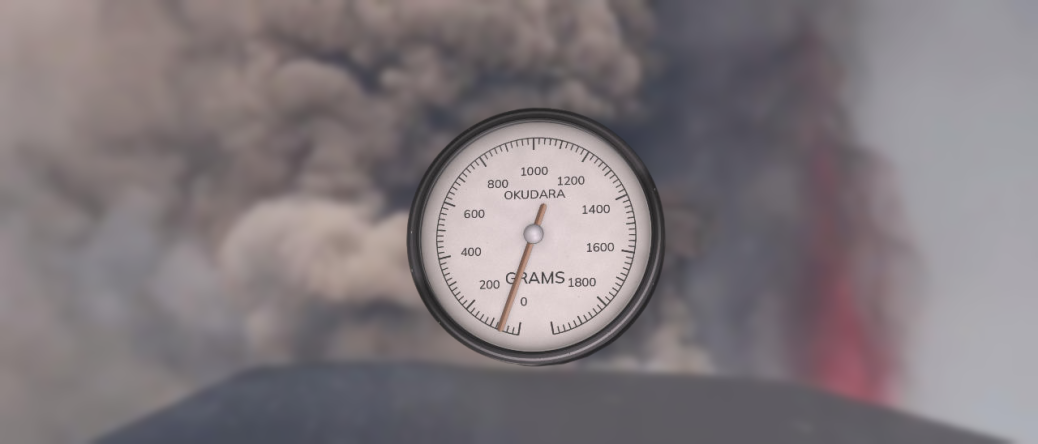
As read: **60** g
